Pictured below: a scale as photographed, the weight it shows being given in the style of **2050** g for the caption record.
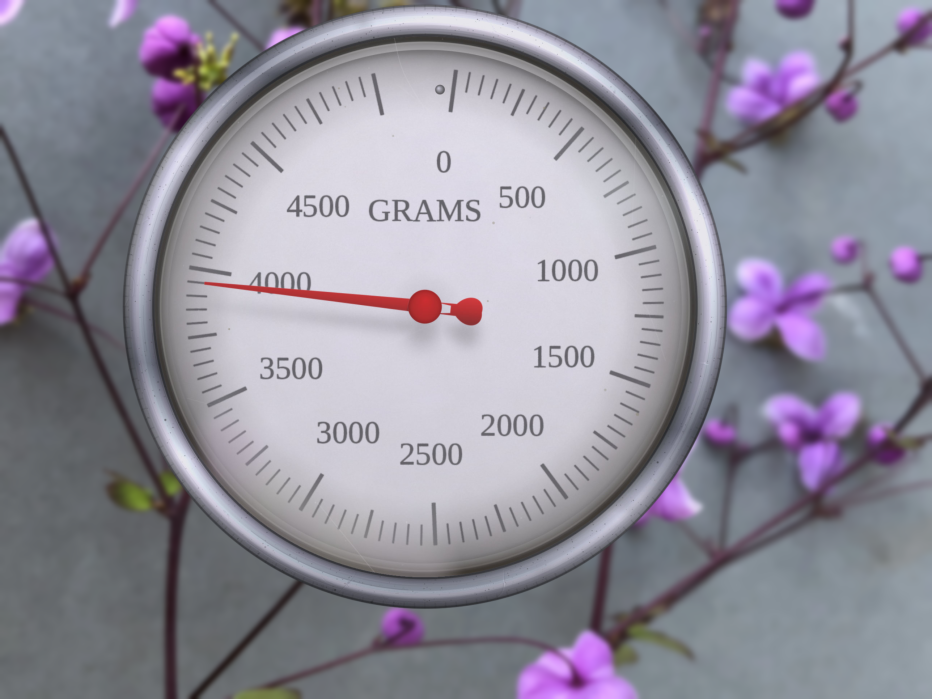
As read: **3950** g
